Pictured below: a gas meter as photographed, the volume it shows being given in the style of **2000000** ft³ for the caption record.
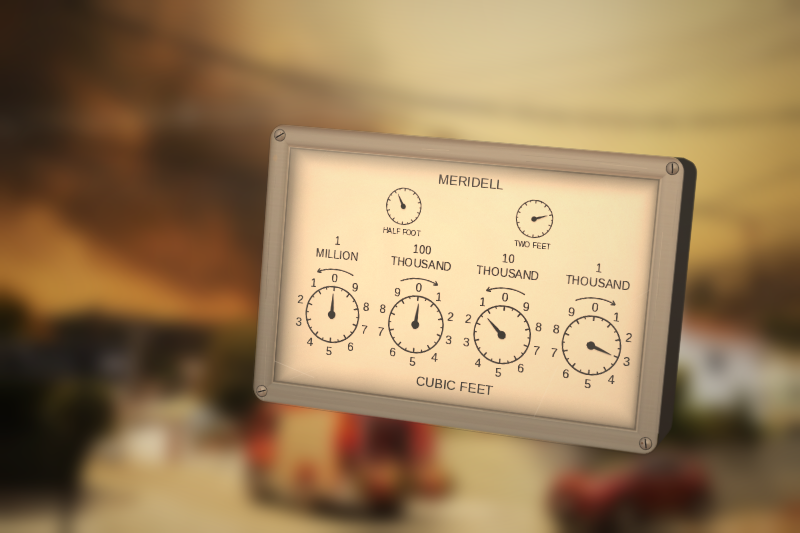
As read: **1300** ft³
